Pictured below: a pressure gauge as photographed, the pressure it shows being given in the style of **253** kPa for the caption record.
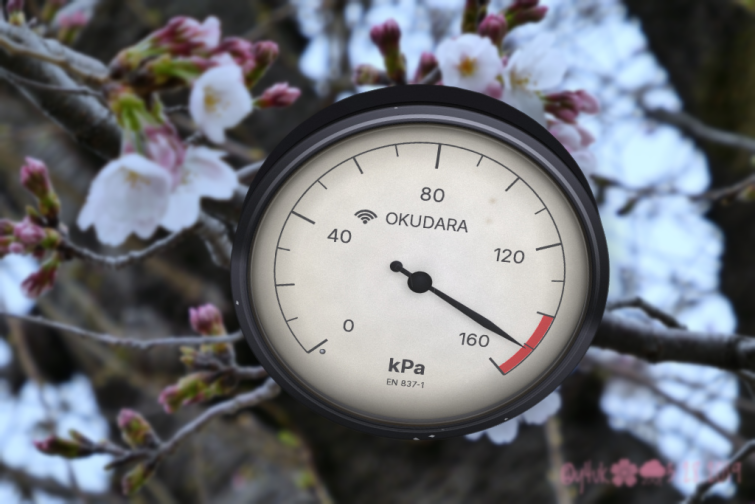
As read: **150** kPa
